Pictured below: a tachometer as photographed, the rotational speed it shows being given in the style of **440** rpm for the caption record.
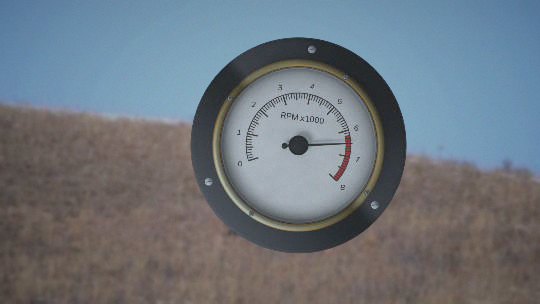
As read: **6500** rpm
